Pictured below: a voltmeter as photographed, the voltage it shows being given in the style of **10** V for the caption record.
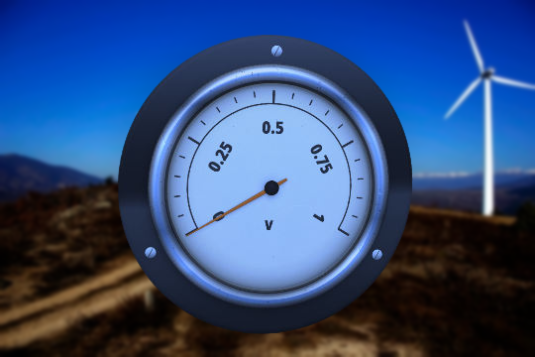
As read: **0** V
